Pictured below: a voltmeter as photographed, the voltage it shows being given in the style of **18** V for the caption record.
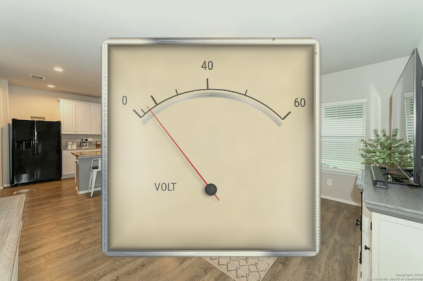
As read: **15** V
